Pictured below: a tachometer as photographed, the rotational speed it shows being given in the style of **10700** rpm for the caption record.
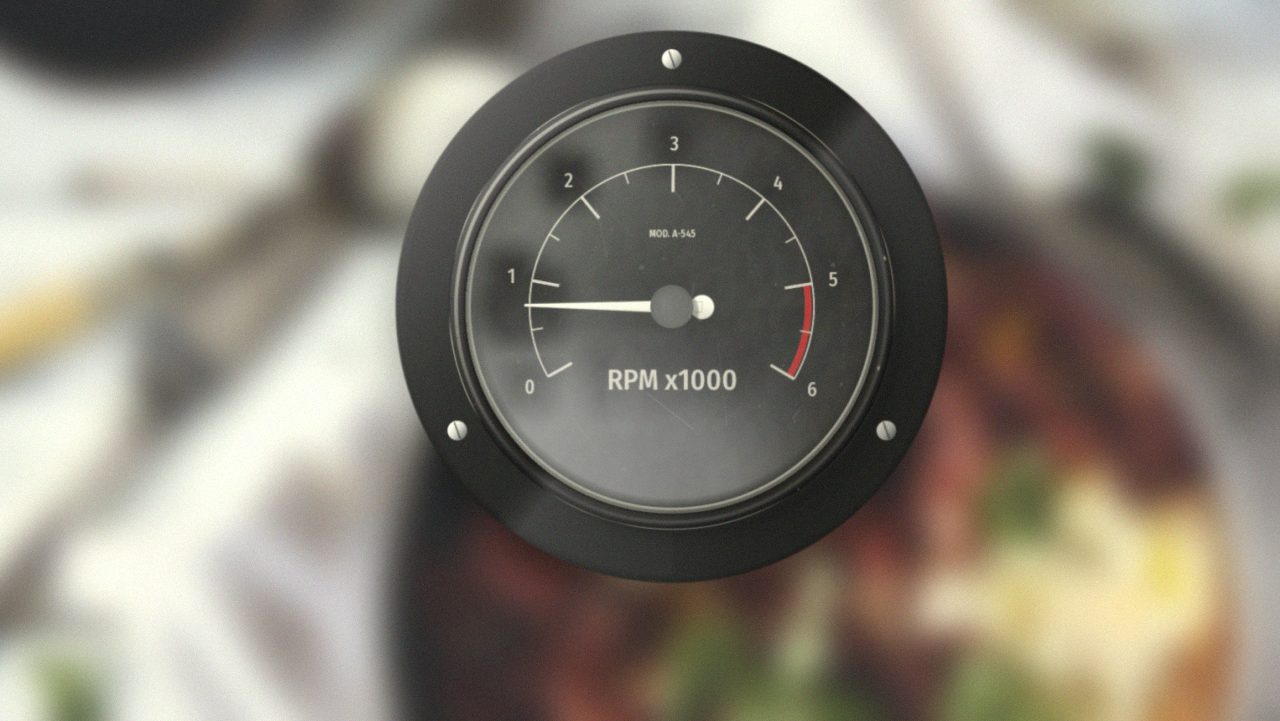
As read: **750** rpm
